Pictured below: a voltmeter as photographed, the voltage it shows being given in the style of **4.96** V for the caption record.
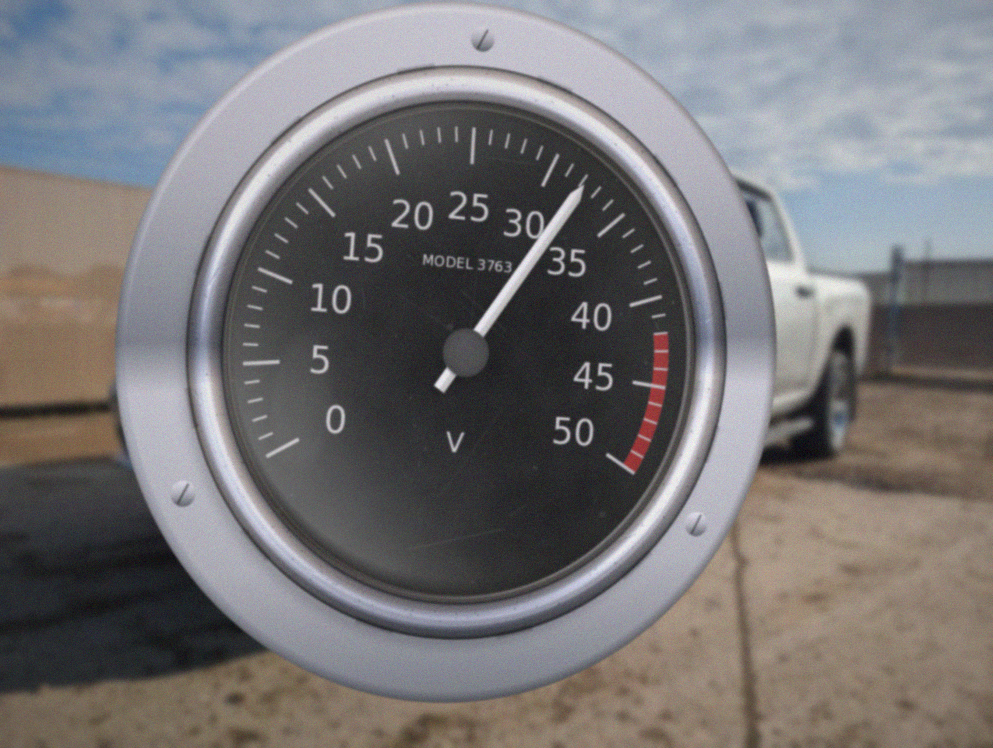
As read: **32** V
